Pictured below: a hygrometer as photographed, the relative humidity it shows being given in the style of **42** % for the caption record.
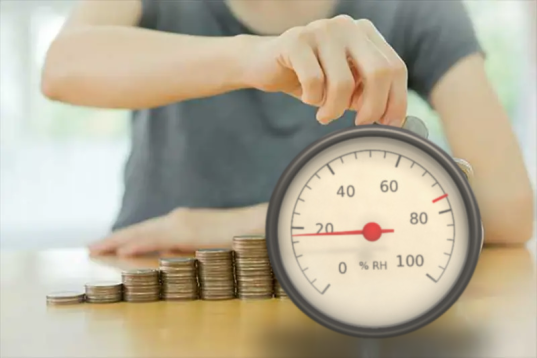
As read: **18** %
